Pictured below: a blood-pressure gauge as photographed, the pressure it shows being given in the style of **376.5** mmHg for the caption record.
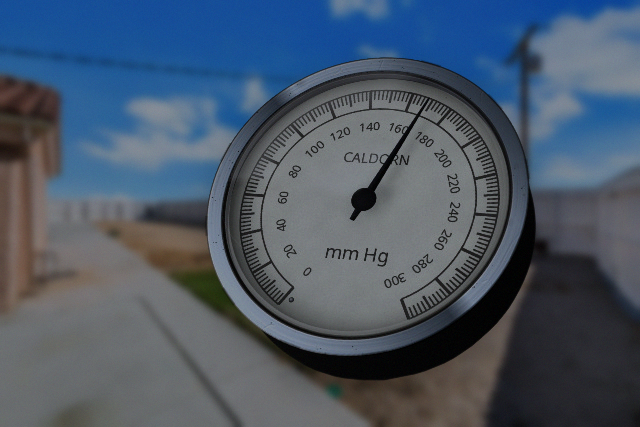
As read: **170** mmHg
